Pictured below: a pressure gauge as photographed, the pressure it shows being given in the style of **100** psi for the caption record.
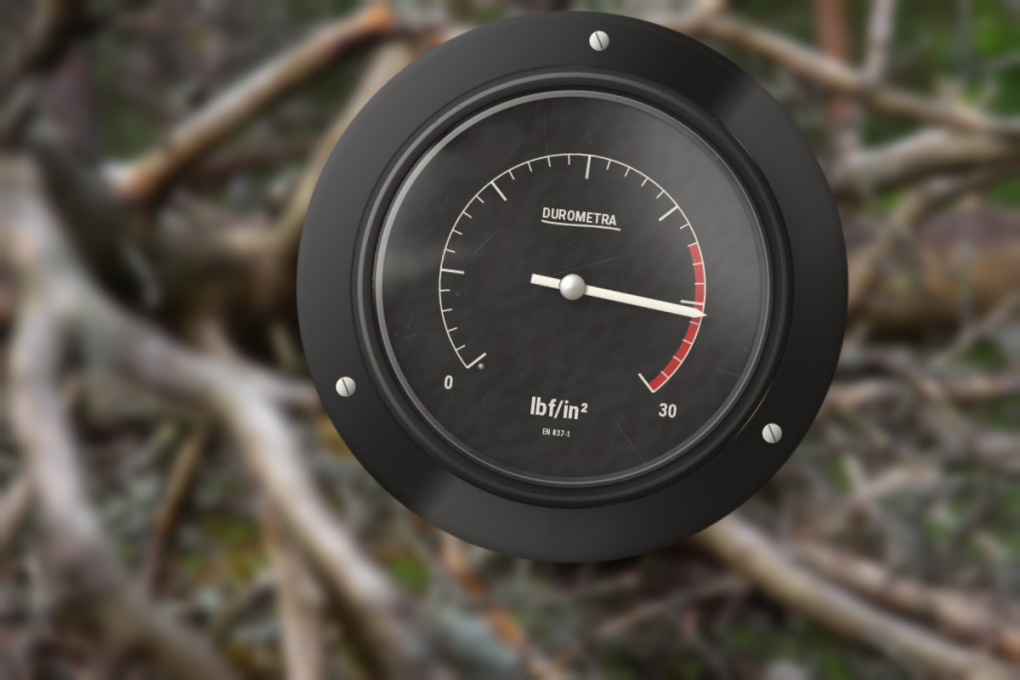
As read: **25.5** psi
